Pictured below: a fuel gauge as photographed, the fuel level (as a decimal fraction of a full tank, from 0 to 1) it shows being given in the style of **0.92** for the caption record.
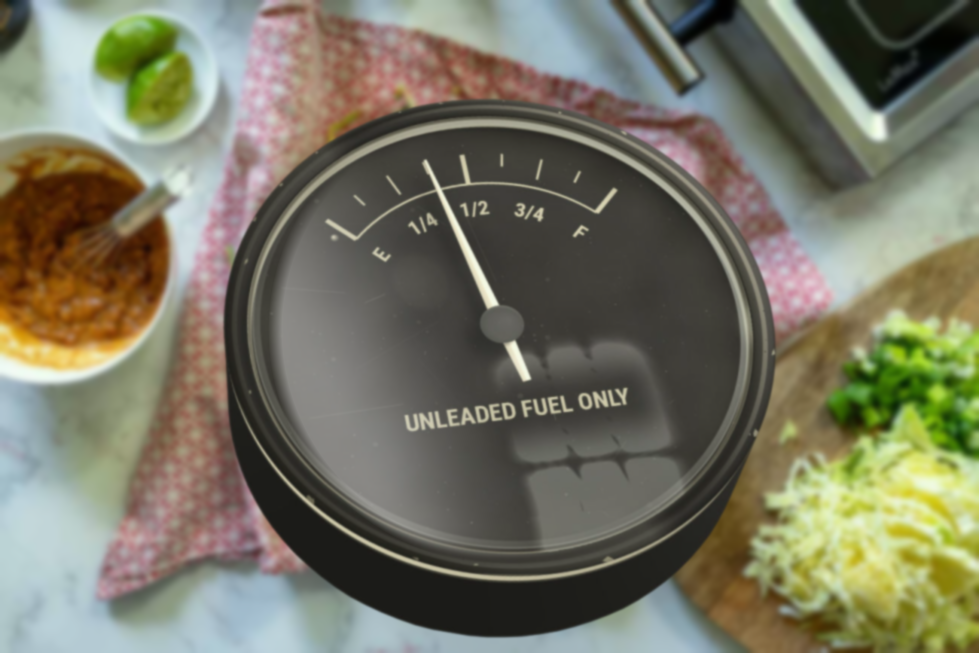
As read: **0.375**
